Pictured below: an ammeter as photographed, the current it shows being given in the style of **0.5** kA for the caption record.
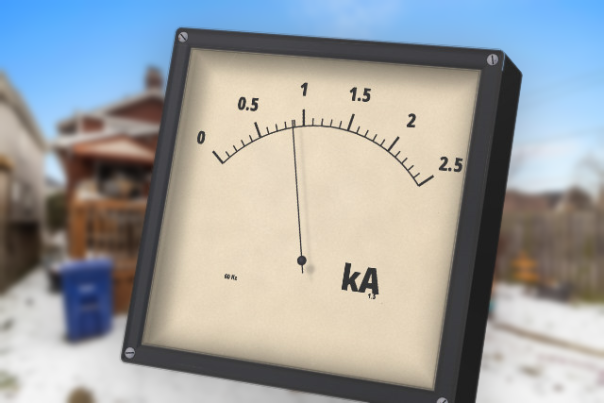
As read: **0.9** kA
